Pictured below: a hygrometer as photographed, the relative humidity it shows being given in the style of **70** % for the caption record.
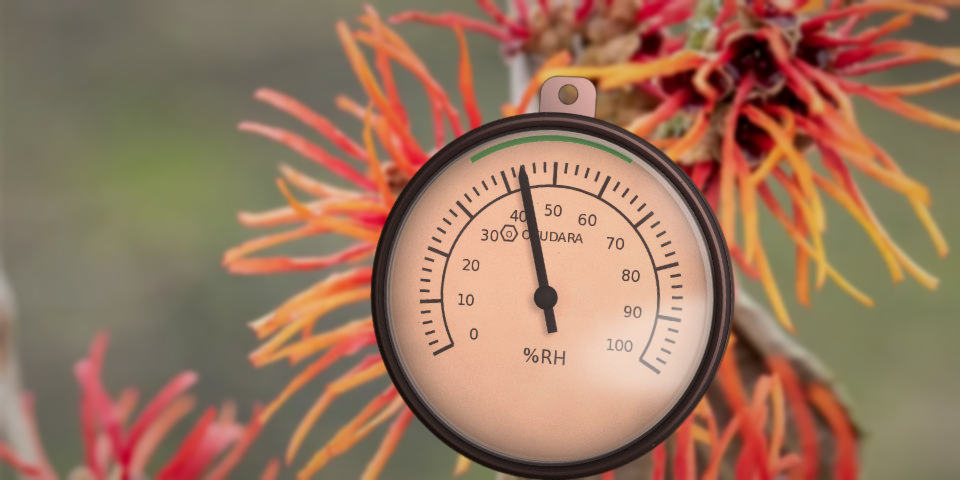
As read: **44** %
